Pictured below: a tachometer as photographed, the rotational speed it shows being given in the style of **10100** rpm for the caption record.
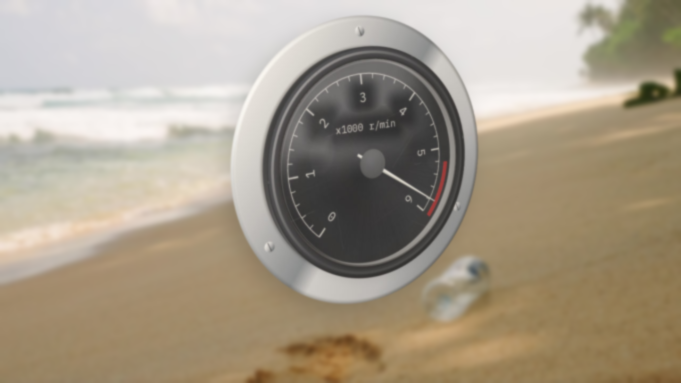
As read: **5800** rpm
